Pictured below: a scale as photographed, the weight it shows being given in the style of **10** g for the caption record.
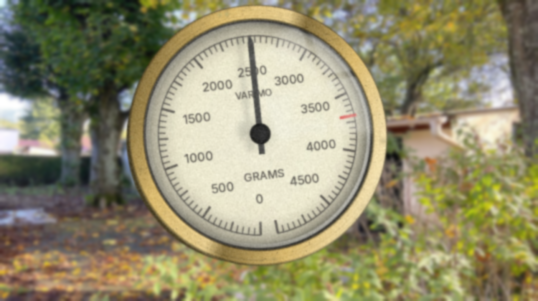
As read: **2500** g
